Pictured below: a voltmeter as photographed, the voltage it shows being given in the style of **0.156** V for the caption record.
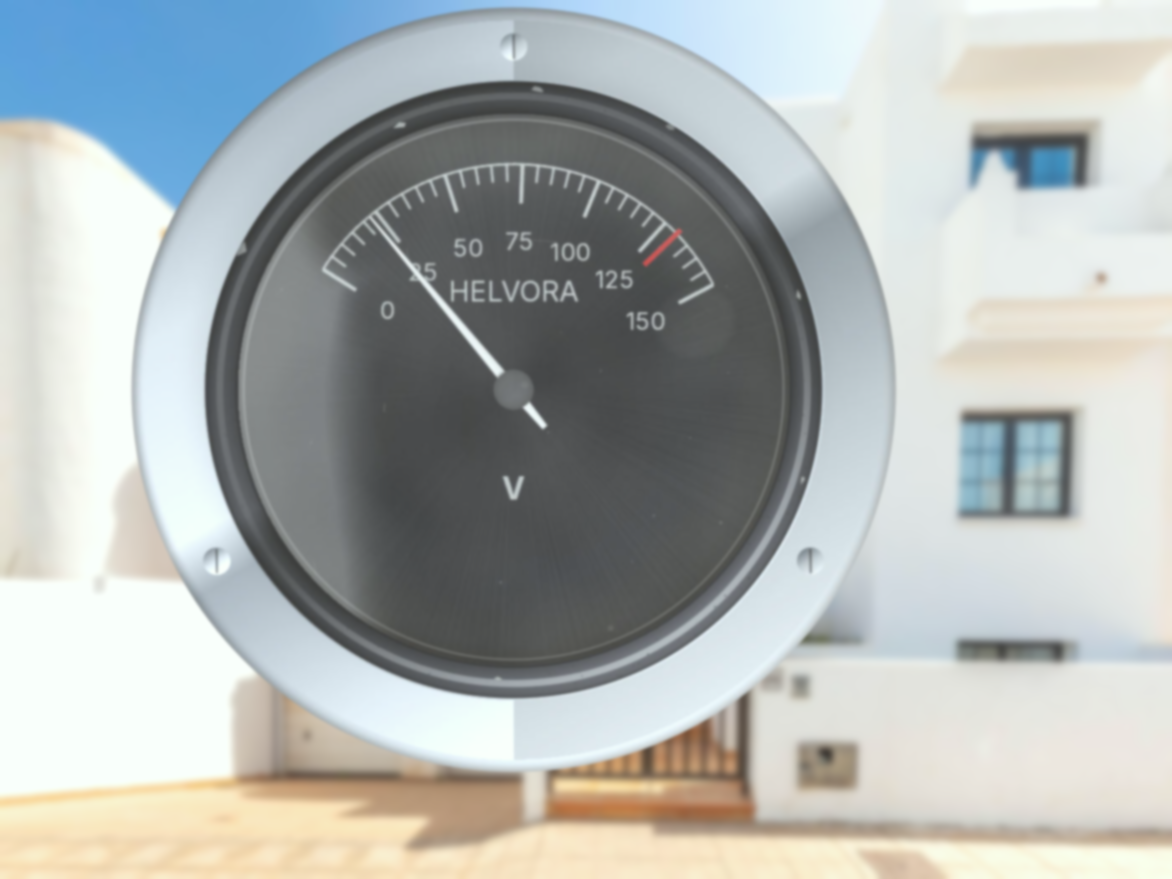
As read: **22.5** V
